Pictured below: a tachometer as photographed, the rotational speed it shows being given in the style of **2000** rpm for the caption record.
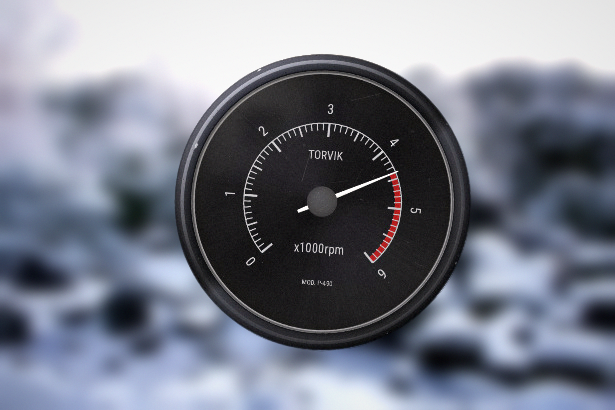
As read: **4400** rpm
